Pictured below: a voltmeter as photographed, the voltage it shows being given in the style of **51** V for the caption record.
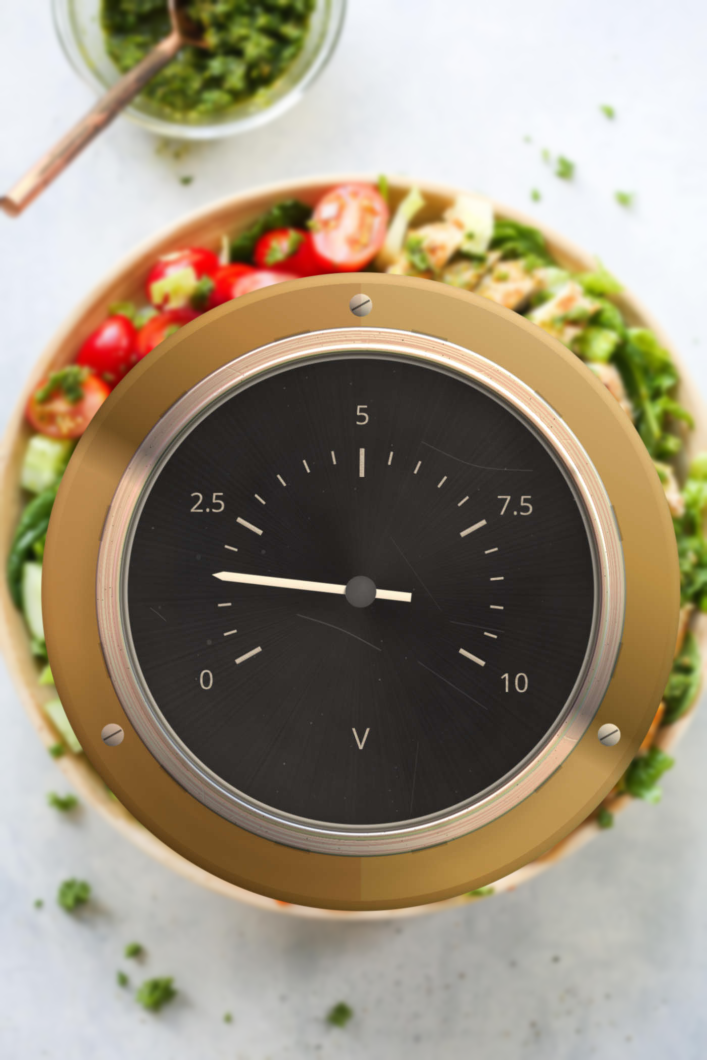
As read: **1.5** V
